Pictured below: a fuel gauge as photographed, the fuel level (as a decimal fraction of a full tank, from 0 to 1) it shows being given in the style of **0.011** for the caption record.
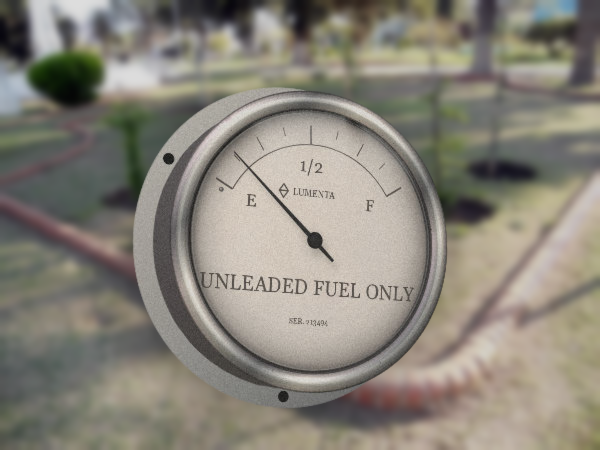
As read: **0.125**
